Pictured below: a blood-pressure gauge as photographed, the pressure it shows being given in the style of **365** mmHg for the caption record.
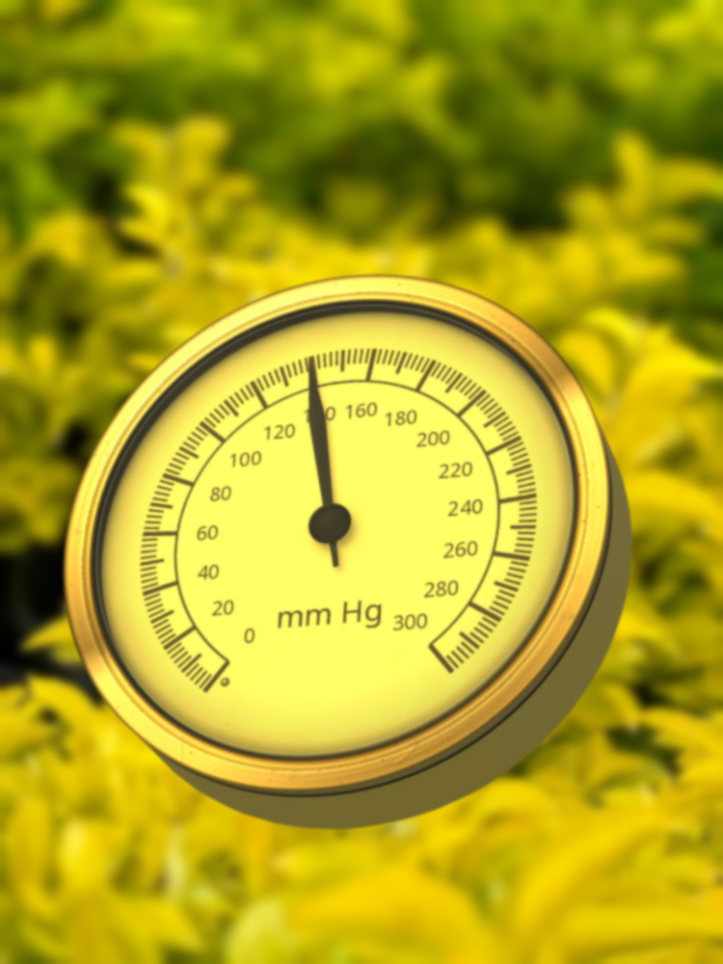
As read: **140** mmHg
